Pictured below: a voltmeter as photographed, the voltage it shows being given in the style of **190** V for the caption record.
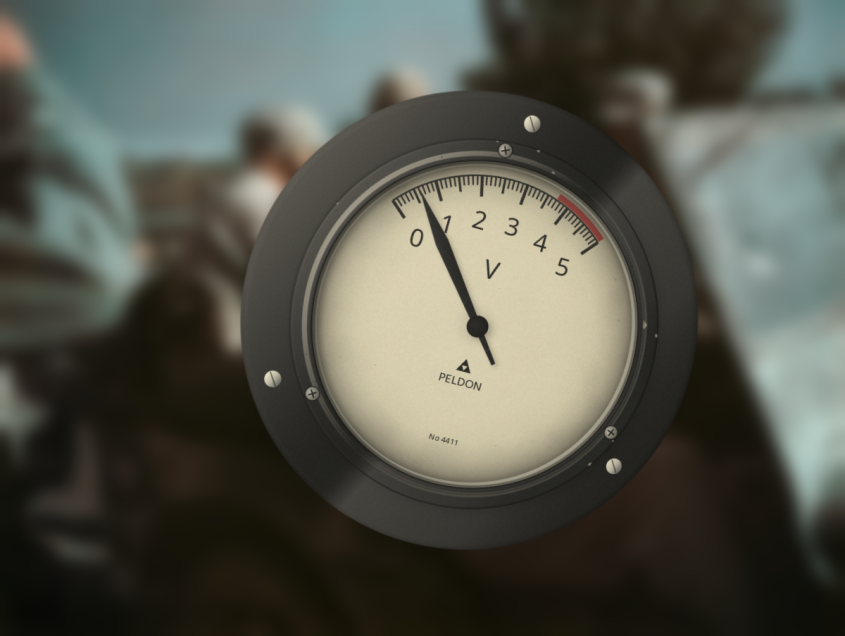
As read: **0.6** V
